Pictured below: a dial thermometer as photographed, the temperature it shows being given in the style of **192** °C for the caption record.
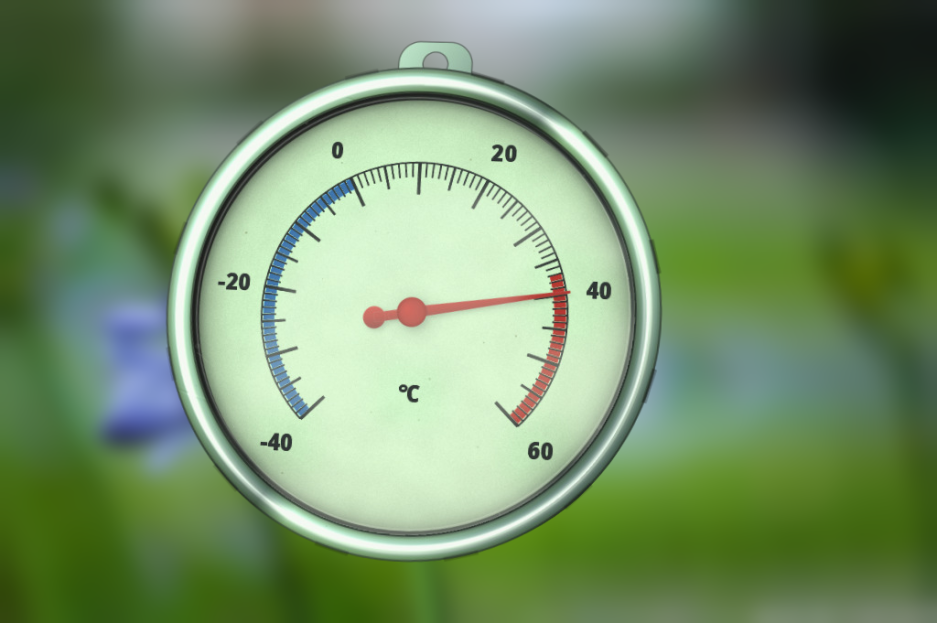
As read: **40** °C
